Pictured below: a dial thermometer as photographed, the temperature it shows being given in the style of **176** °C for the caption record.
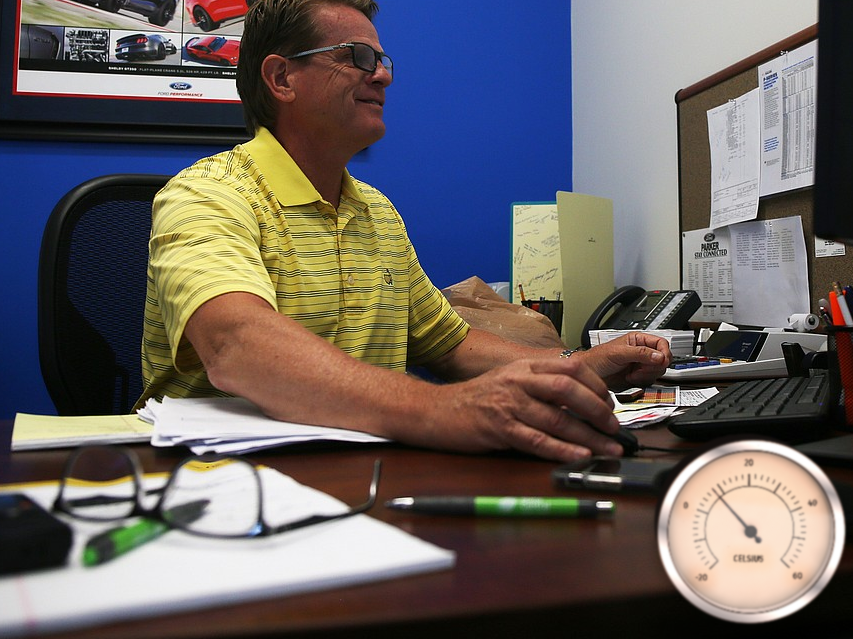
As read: **8** °C
